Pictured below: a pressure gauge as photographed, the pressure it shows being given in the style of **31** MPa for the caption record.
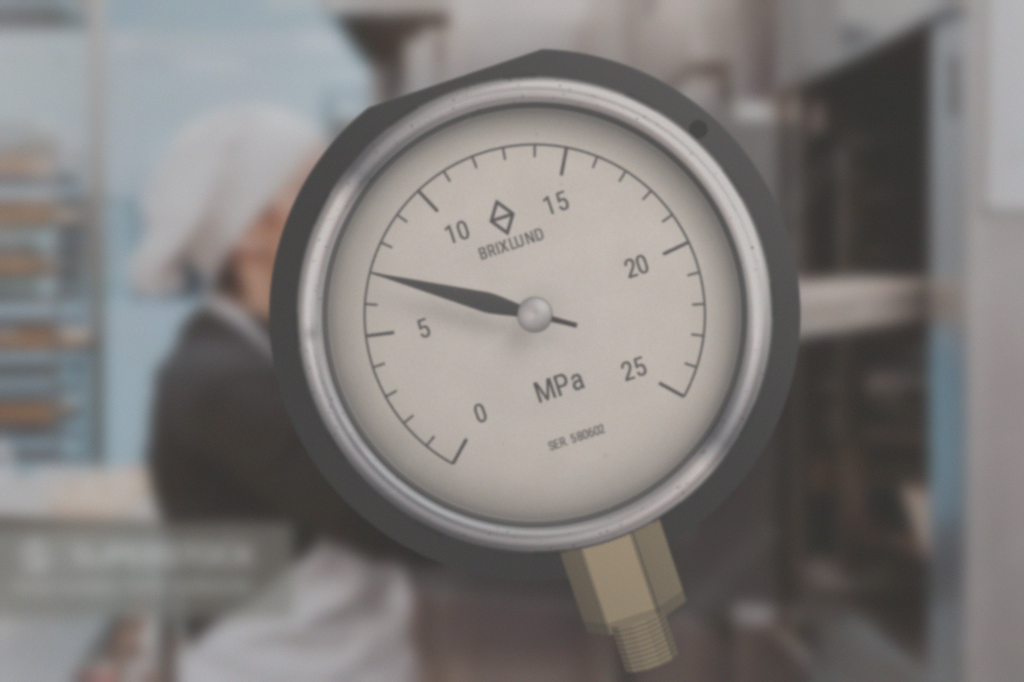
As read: **7** MPa
